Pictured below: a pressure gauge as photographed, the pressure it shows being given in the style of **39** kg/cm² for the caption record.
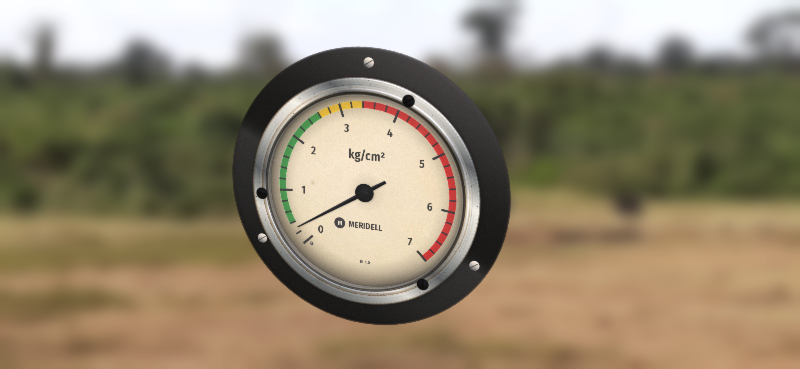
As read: **0.3** kg/cm²
